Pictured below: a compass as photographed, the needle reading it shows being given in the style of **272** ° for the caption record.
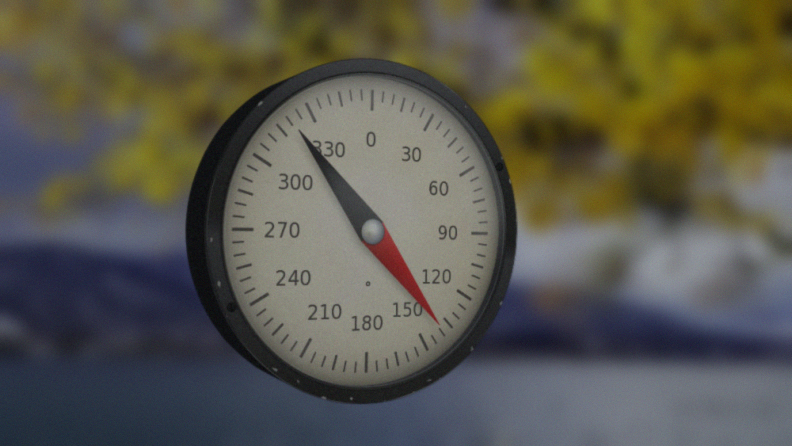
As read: **140** °
